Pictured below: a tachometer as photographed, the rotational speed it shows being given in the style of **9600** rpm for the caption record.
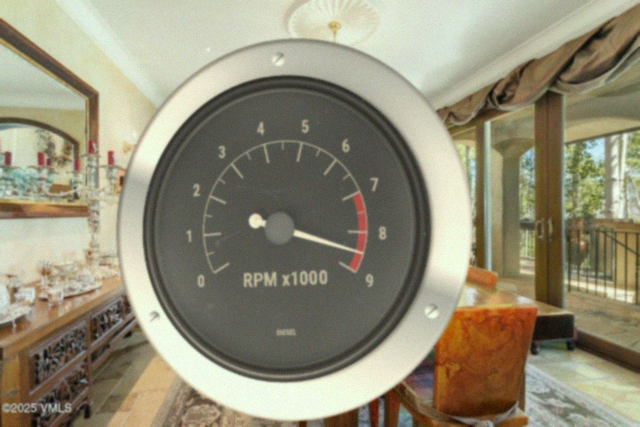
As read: **8500** rpm
